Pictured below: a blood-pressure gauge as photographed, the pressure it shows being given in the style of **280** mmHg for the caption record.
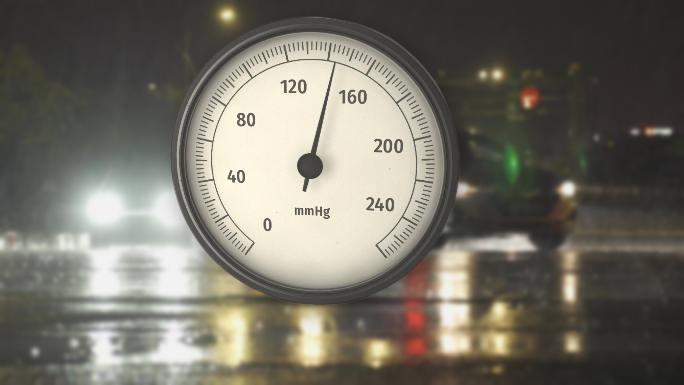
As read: **144** mmHg
